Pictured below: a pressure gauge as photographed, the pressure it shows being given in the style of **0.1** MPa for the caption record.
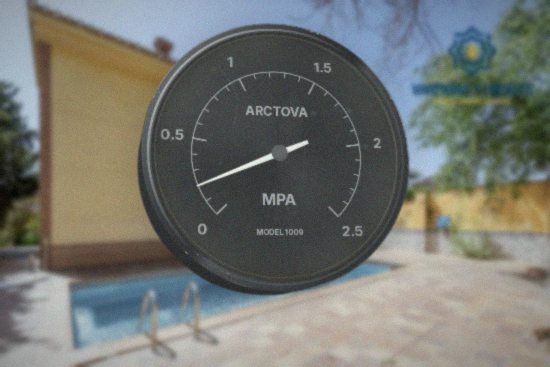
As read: **0.2** MPa
